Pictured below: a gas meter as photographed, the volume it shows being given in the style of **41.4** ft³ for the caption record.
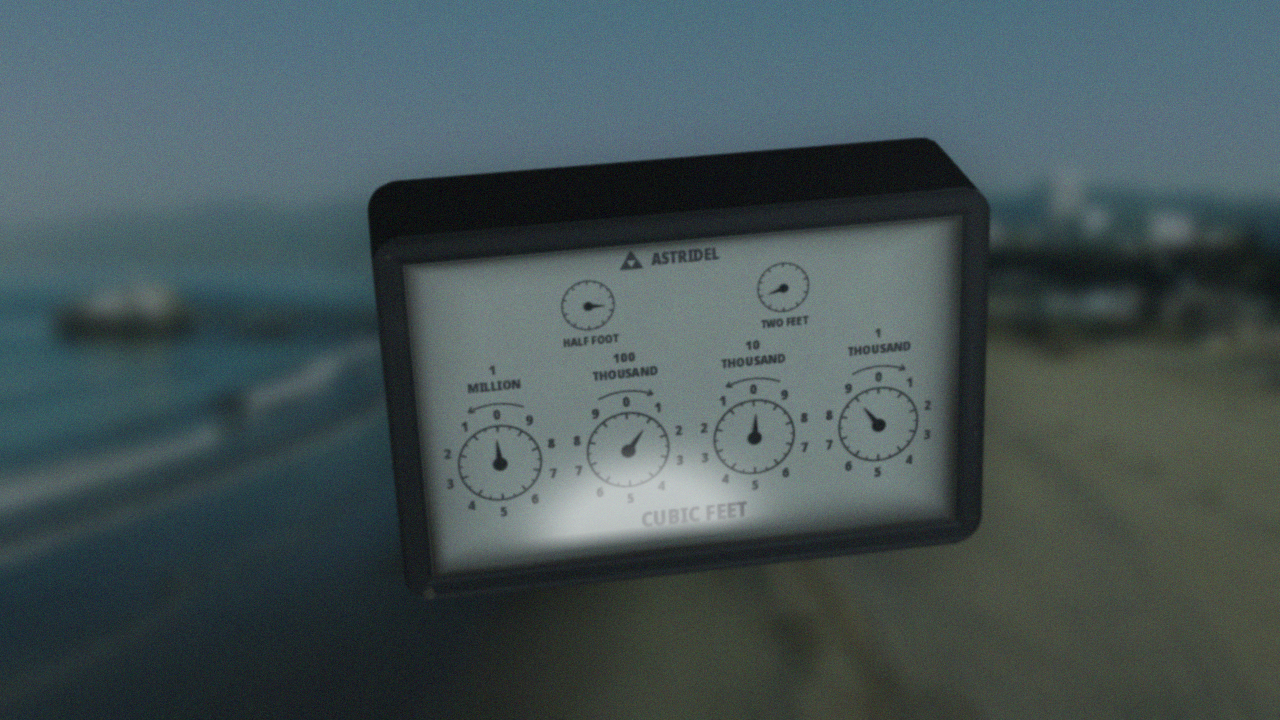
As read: **9900** ft³
